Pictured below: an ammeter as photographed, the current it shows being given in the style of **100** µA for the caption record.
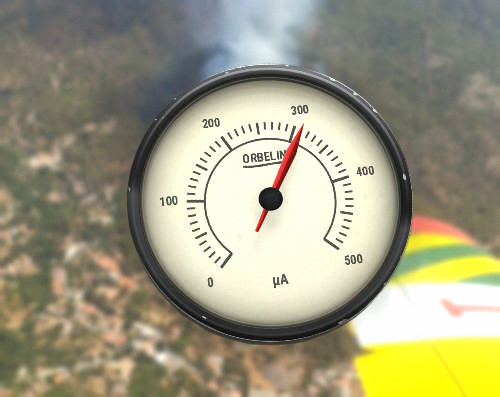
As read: **310** µA
